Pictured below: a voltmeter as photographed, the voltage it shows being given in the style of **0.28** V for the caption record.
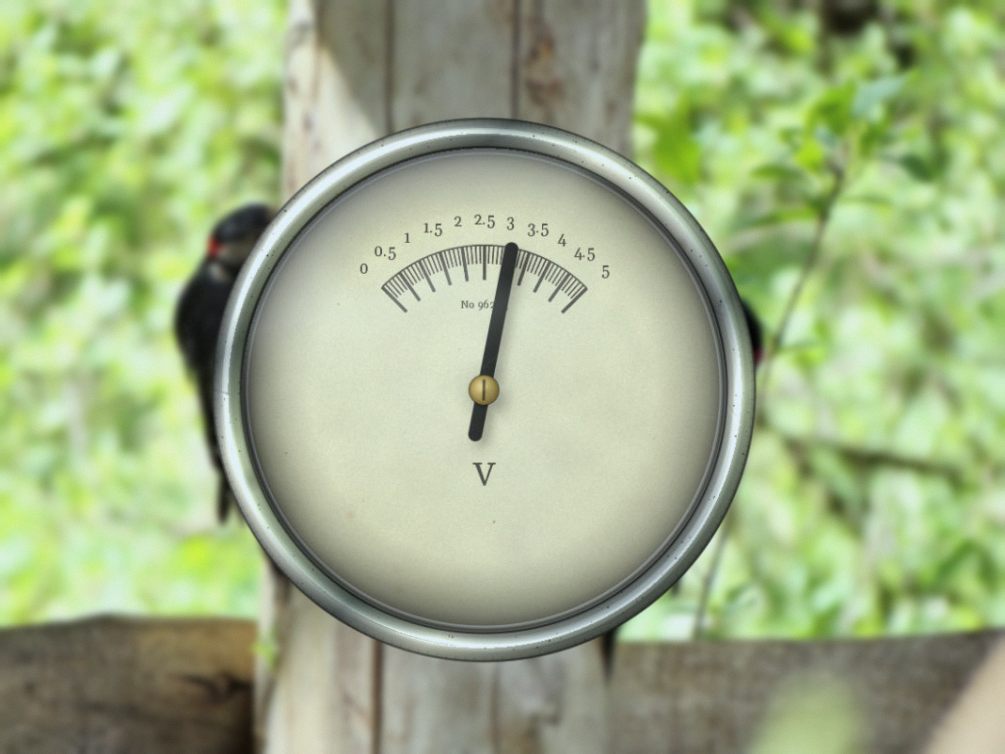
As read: **3.1** V
